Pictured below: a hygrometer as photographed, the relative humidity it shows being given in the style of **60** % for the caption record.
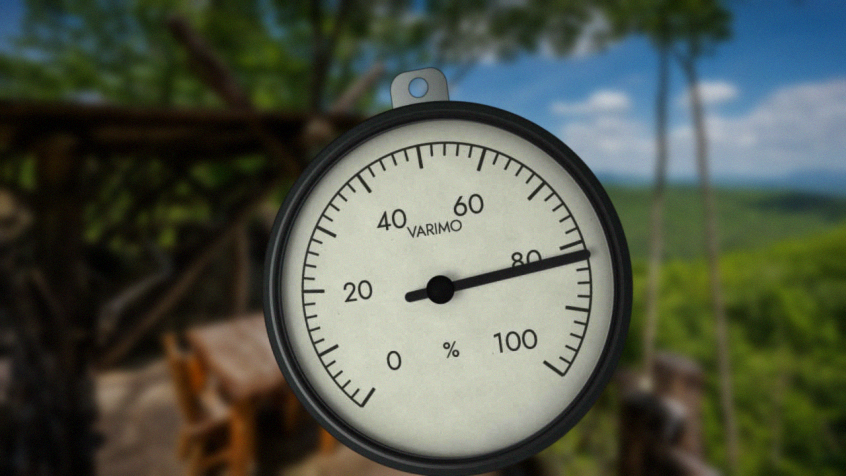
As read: **82** %
